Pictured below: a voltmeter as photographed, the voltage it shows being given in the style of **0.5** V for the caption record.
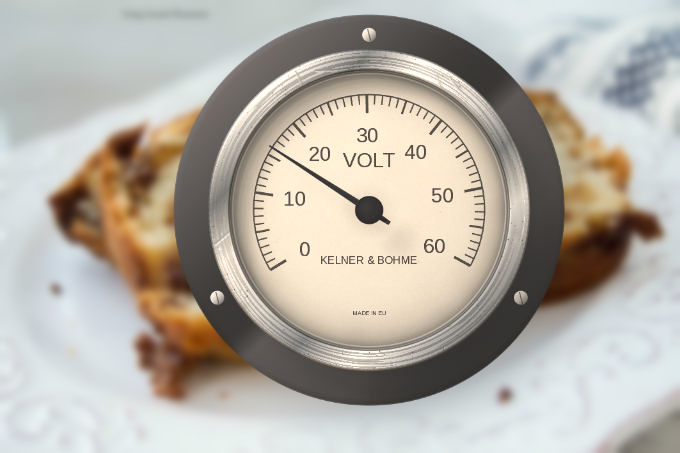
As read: **16** V
